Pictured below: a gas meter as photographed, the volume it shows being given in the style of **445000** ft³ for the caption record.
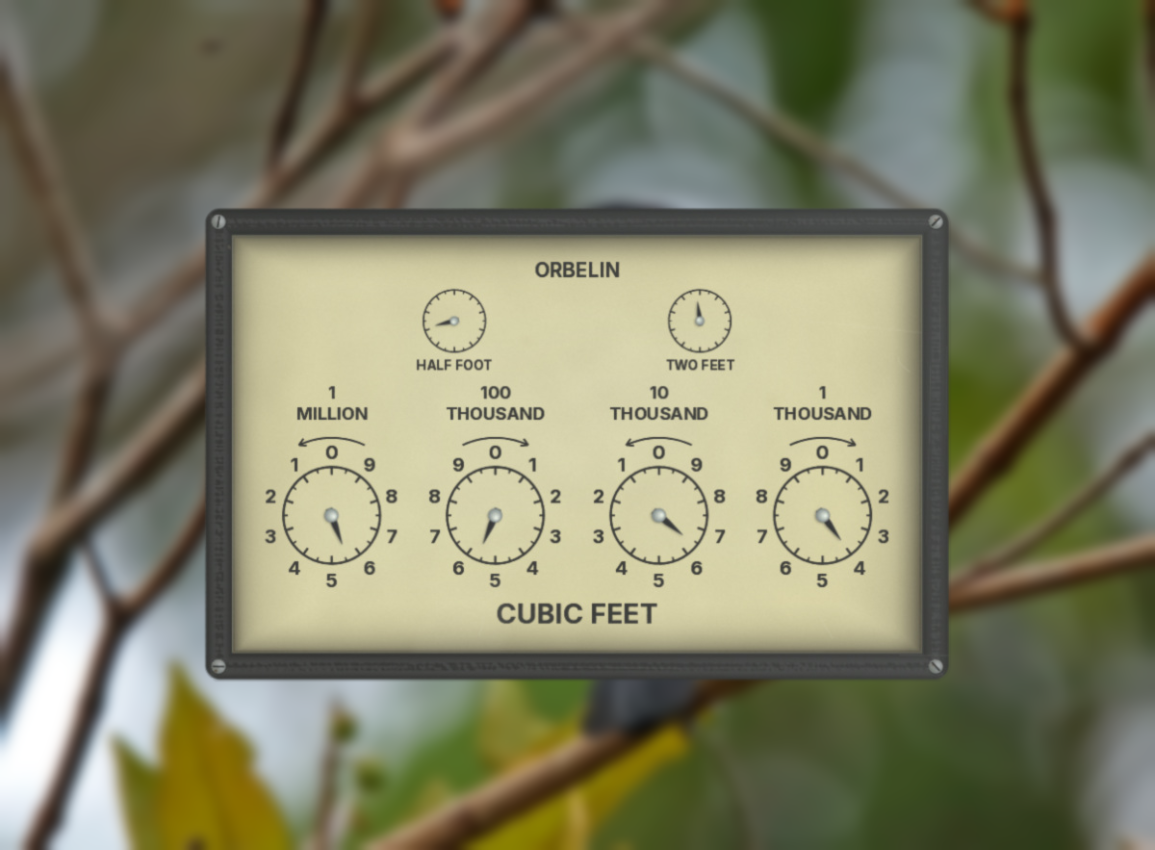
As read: **556400** ft³
